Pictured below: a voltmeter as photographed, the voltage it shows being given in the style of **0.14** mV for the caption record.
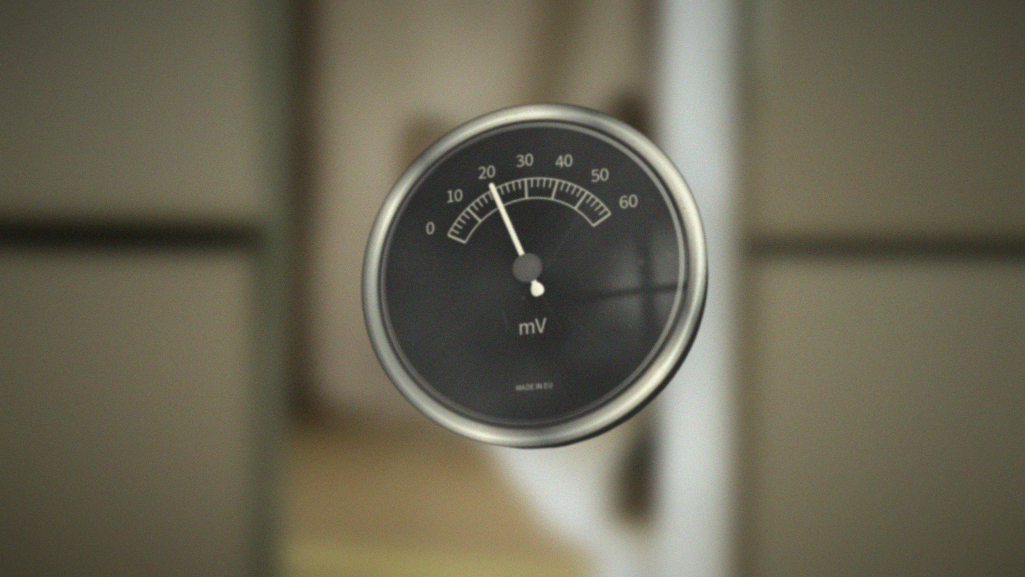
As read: **20** mV
